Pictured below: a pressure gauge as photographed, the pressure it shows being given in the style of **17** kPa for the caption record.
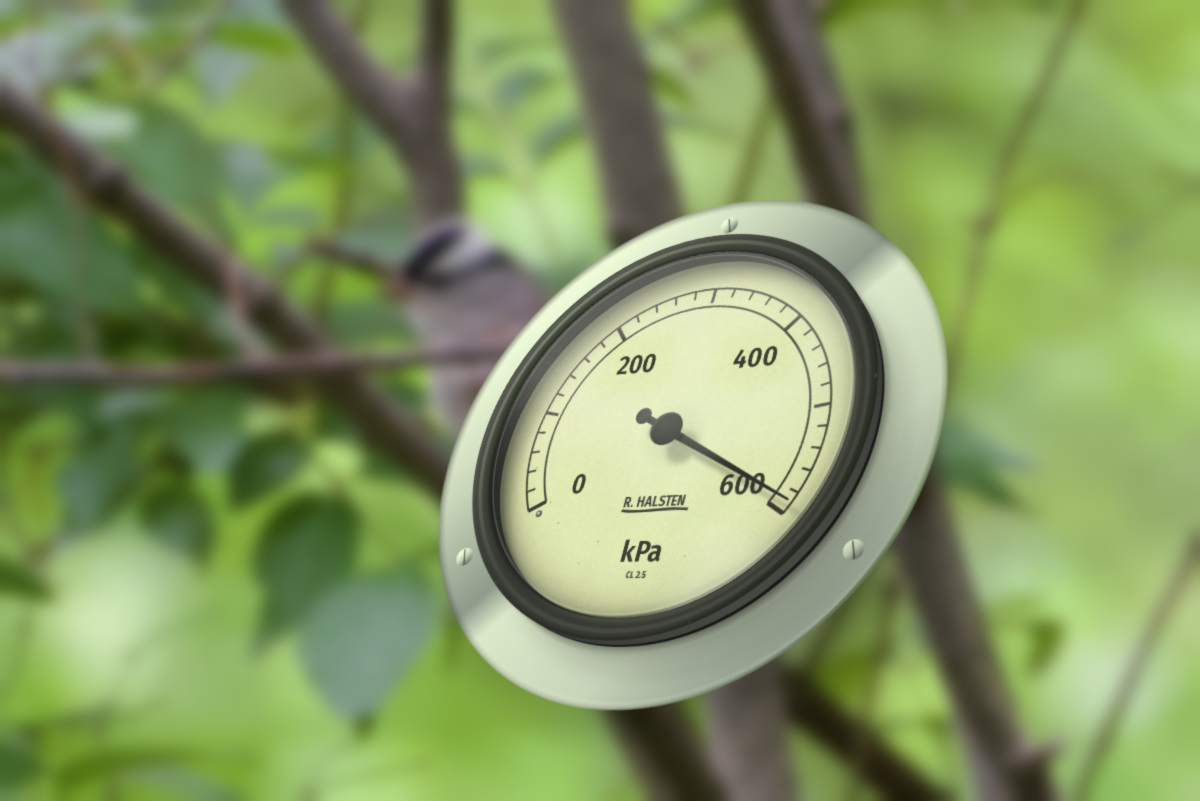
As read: **590** kPa
